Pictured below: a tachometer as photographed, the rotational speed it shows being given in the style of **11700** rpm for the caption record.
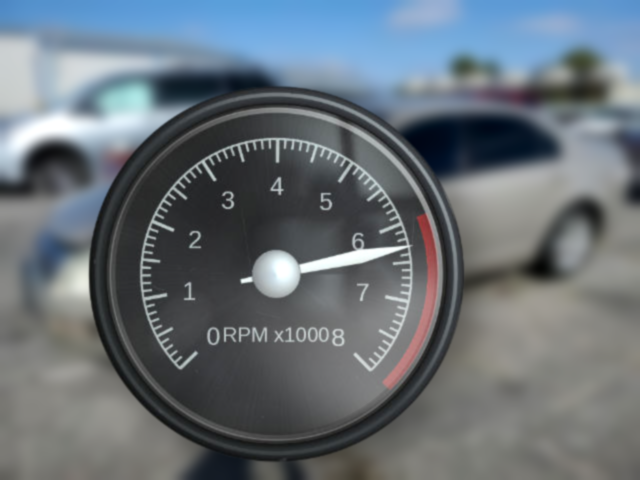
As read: **6300** rpm
